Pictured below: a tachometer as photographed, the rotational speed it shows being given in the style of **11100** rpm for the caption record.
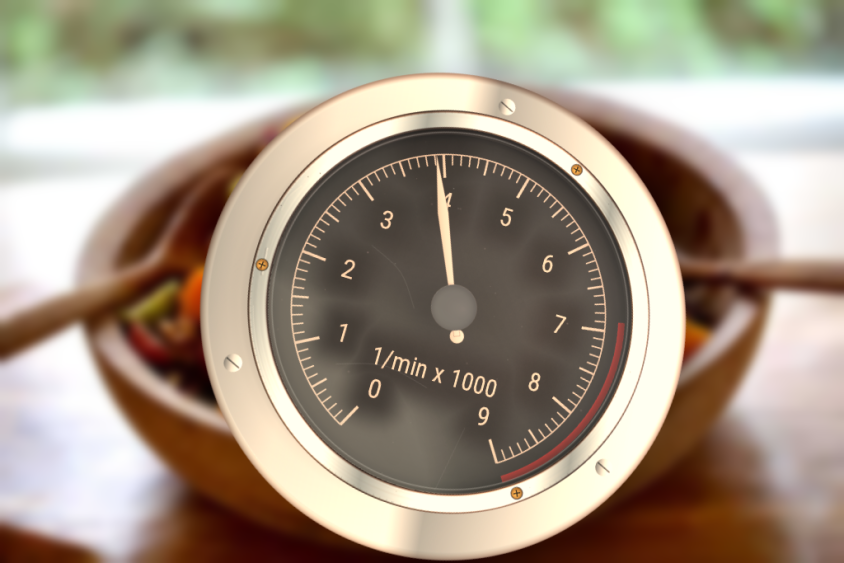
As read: **3900** rpm
